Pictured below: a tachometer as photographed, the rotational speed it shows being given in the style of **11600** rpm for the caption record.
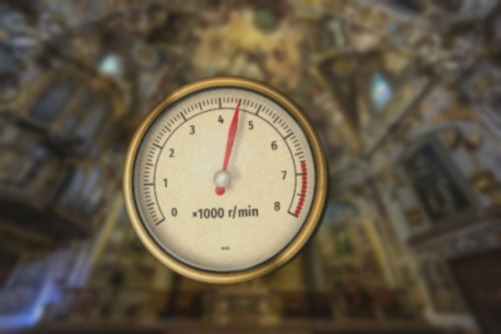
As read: **4500** rpm
